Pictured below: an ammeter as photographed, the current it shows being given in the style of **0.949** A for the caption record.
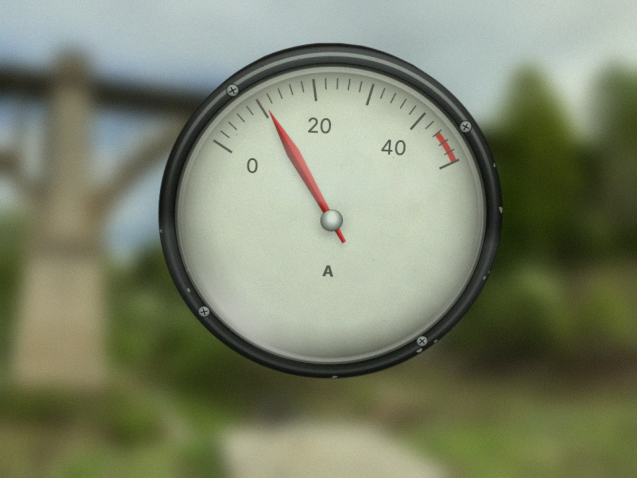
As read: **11** A
